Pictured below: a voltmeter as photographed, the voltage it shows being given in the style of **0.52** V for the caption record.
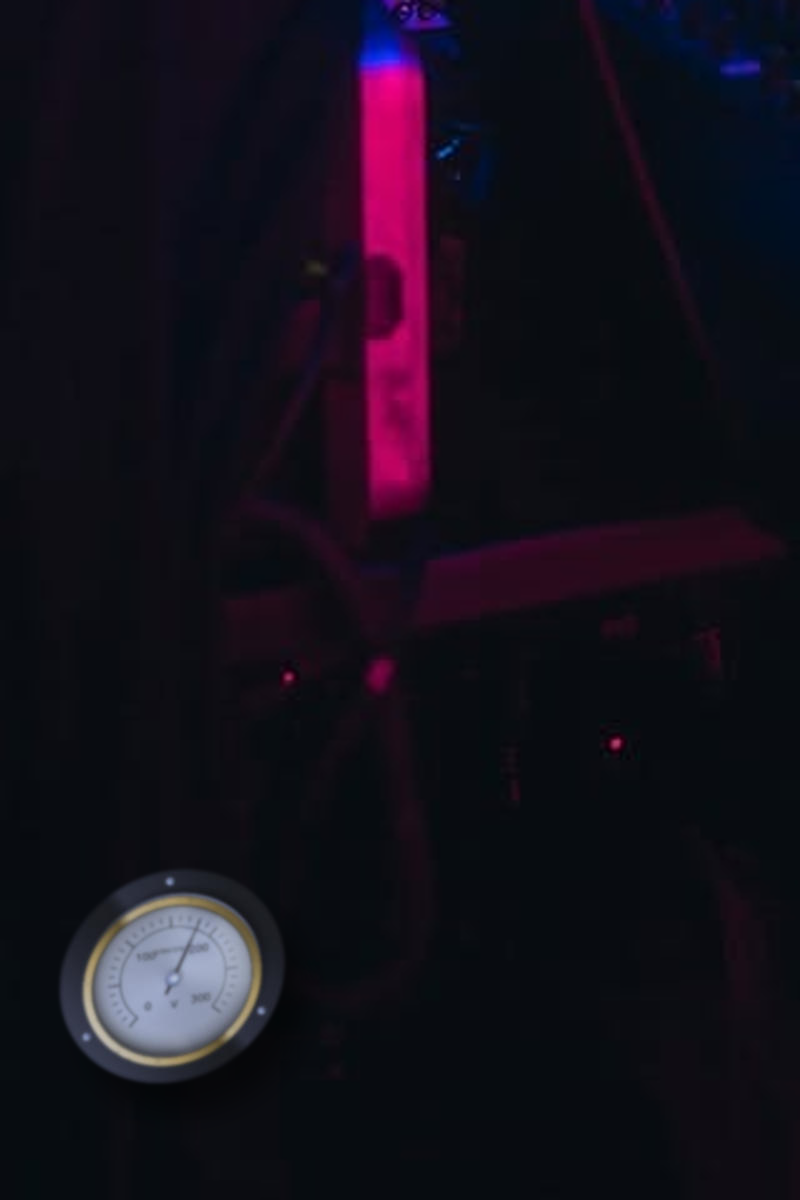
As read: **180** V
